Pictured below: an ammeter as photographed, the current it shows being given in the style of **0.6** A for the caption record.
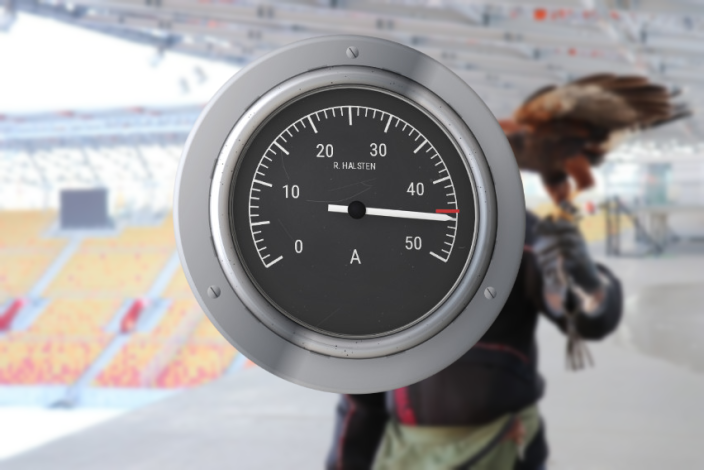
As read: **45** A
